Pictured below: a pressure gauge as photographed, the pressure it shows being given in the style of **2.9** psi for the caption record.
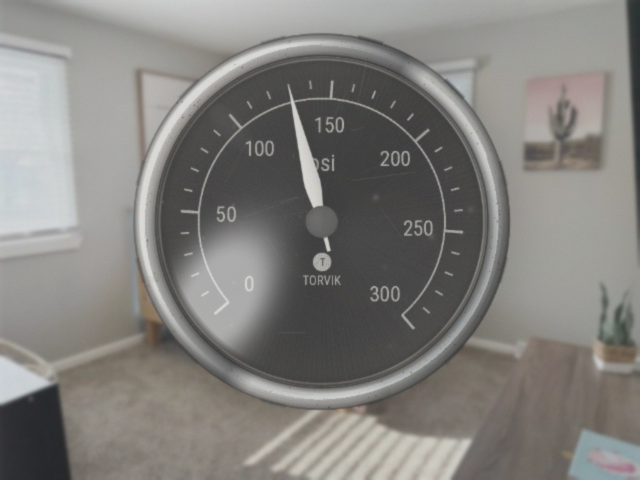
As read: **130** psi
